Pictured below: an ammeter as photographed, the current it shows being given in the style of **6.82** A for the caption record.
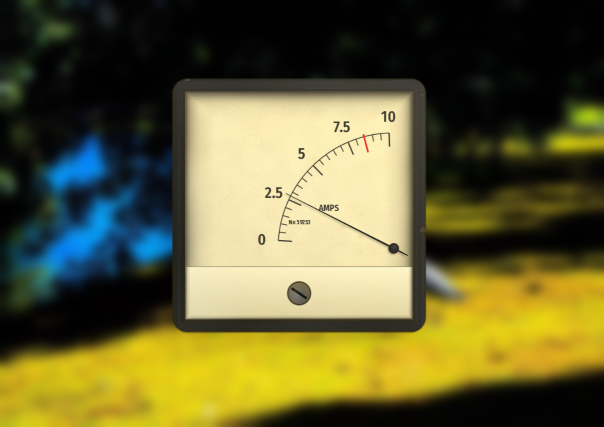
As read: **2.75** A
